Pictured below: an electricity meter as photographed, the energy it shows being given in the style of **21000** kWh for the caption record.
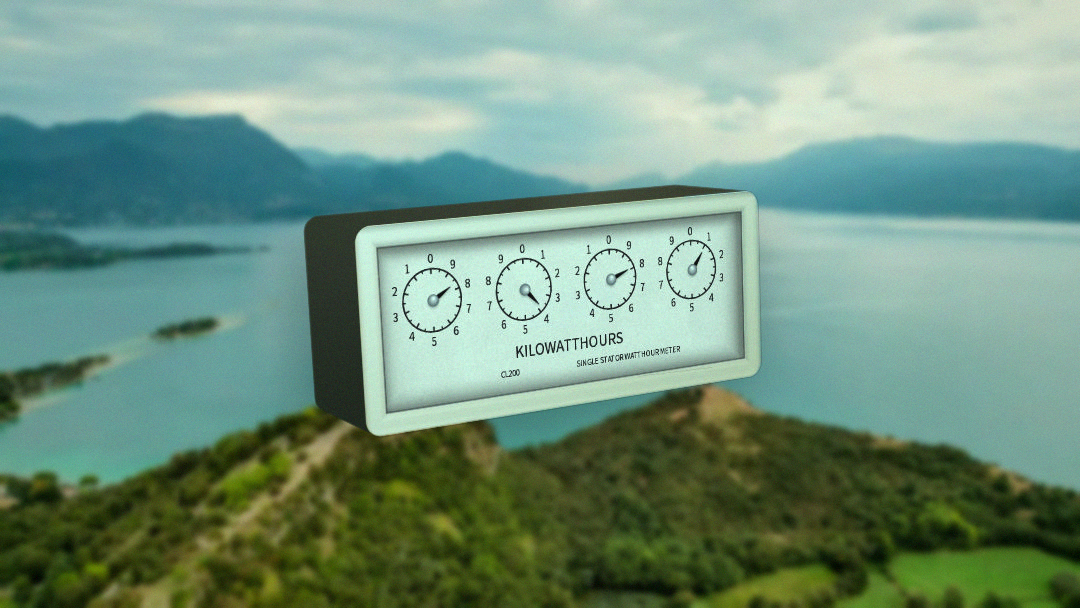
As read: **8381** kWh
